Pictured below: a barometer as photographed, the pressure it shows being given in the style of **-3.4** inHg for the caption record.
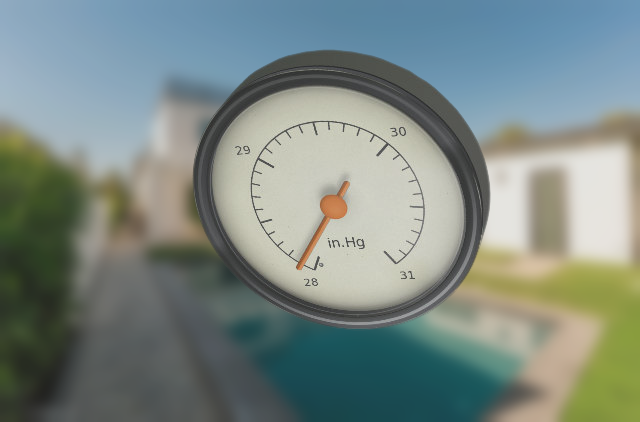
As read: **28.1** inHg
